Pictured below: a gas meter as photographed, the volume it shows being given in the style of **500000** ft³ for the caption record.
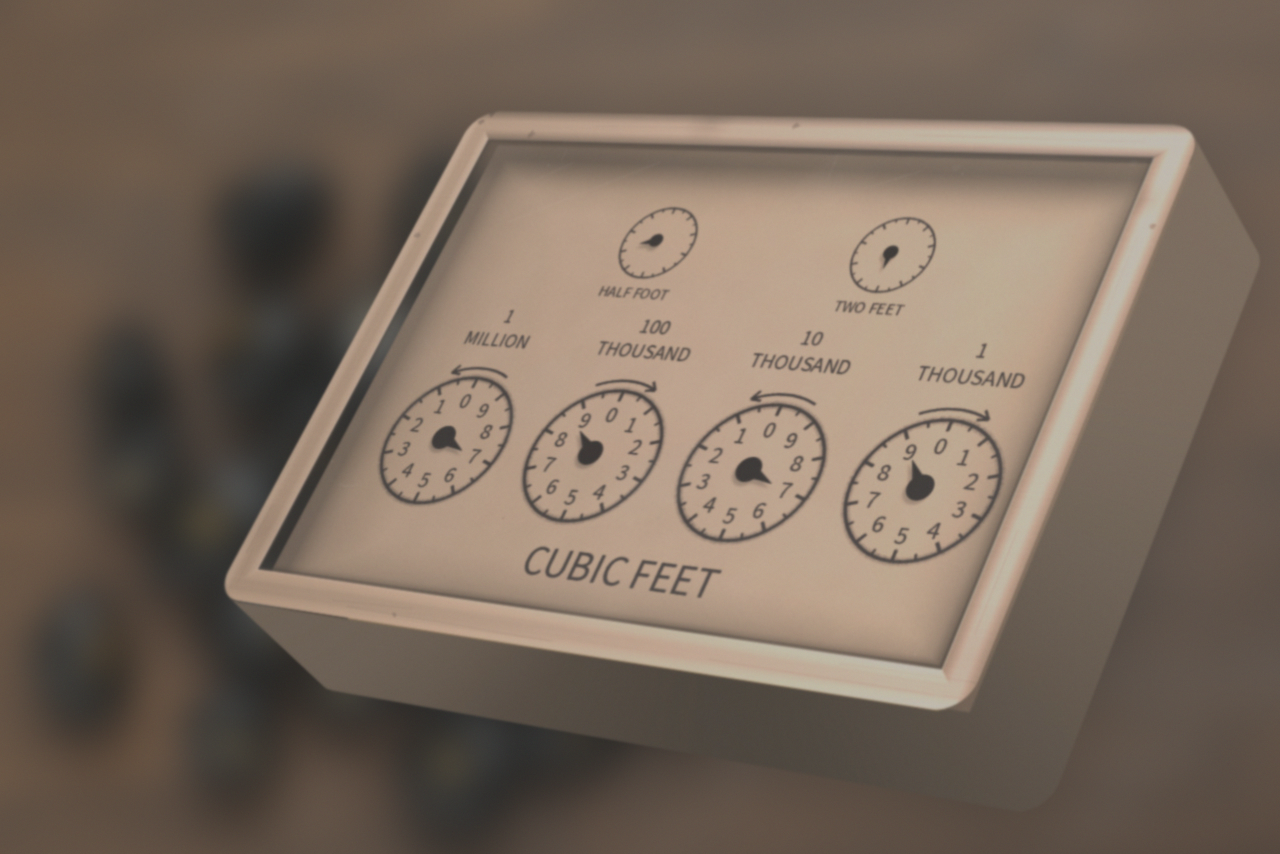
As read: **686900** ft³
